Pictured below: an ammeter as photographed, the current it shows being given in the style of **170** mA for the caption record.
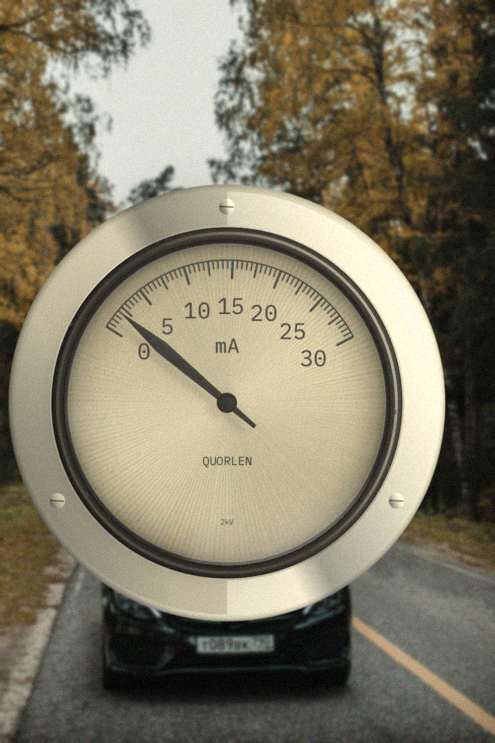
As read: **2** mA
